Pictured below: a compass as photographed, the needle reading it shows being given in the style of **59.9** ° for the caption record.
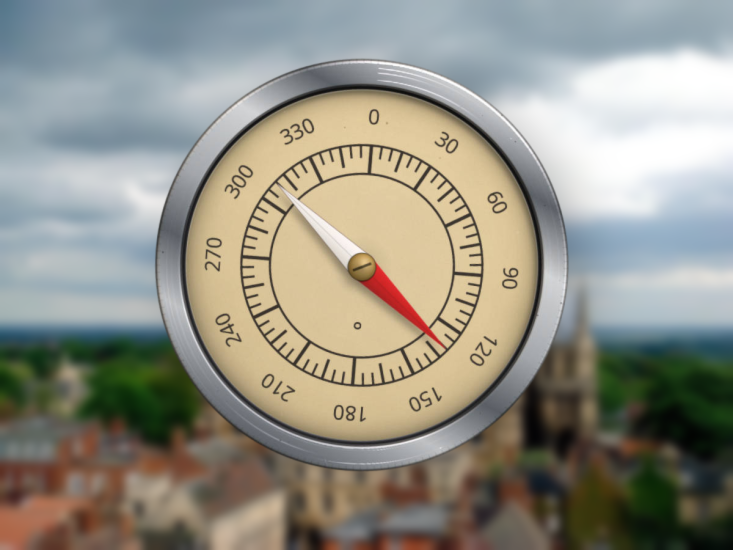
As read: **130** °
